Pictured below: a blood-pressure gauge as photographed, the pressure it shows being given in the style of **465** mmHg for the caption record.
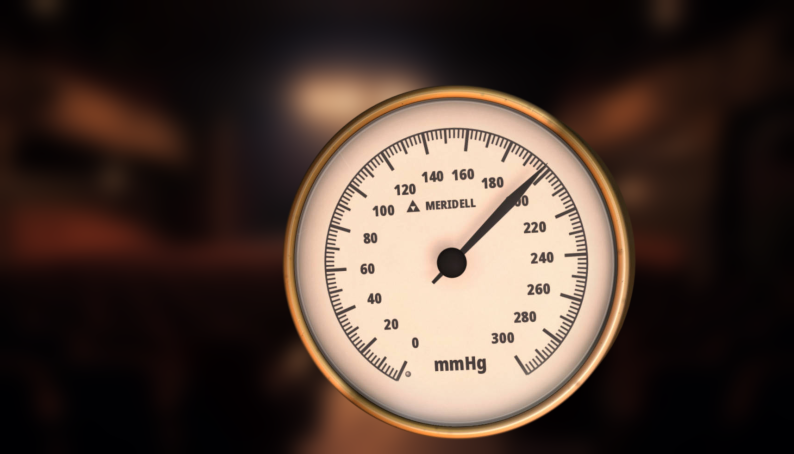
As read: **198** mmHg
